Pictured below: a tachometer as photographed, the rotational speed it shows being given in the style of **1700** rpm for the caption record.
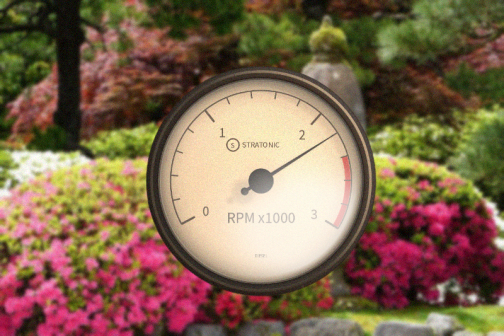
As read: **2200** rpm
